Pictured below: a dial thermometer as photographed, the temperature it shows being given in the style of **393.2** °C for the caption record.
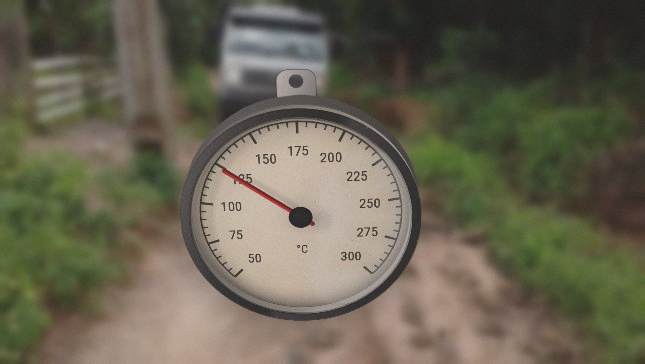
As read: **125** °C
